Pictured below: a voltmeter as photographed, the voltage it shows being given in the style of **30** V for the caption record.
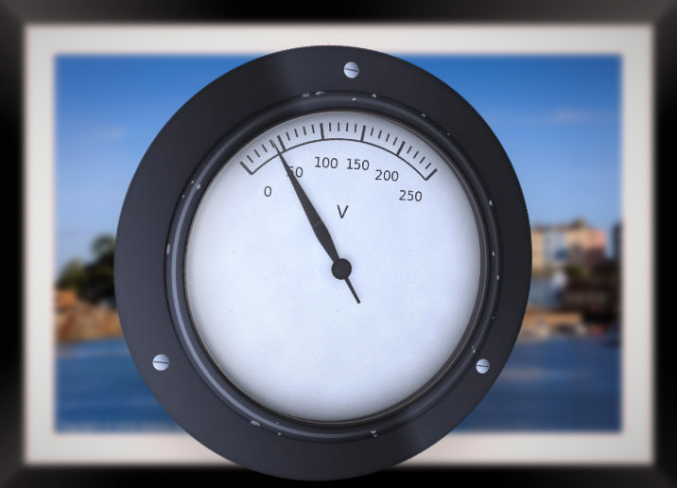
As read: **40** V
